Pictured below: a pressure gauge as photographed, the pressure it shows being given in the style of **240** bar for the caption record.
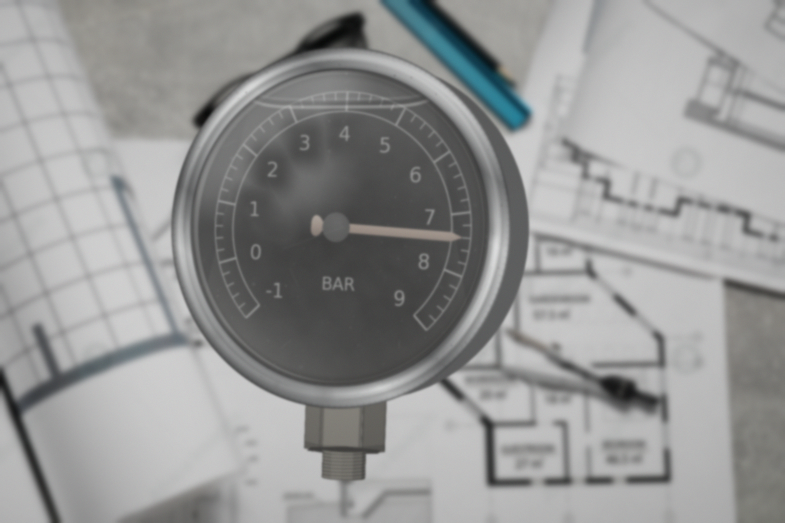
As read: **7.4** bar
